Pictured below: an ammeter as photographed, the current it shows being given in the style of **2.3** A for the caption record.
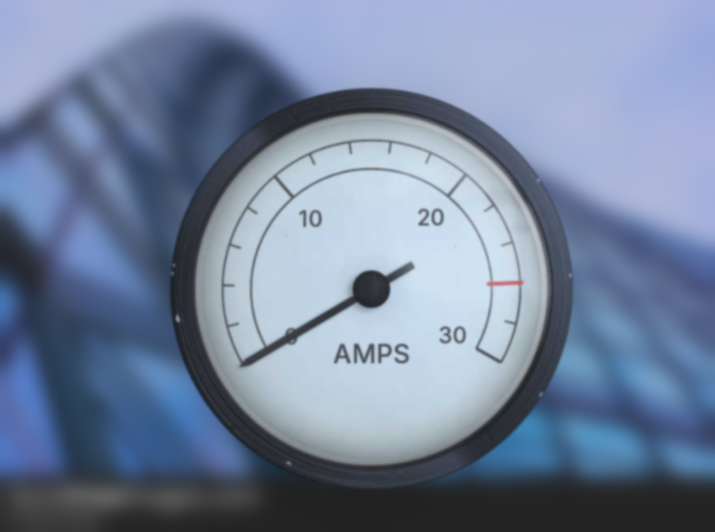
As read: **0** A
